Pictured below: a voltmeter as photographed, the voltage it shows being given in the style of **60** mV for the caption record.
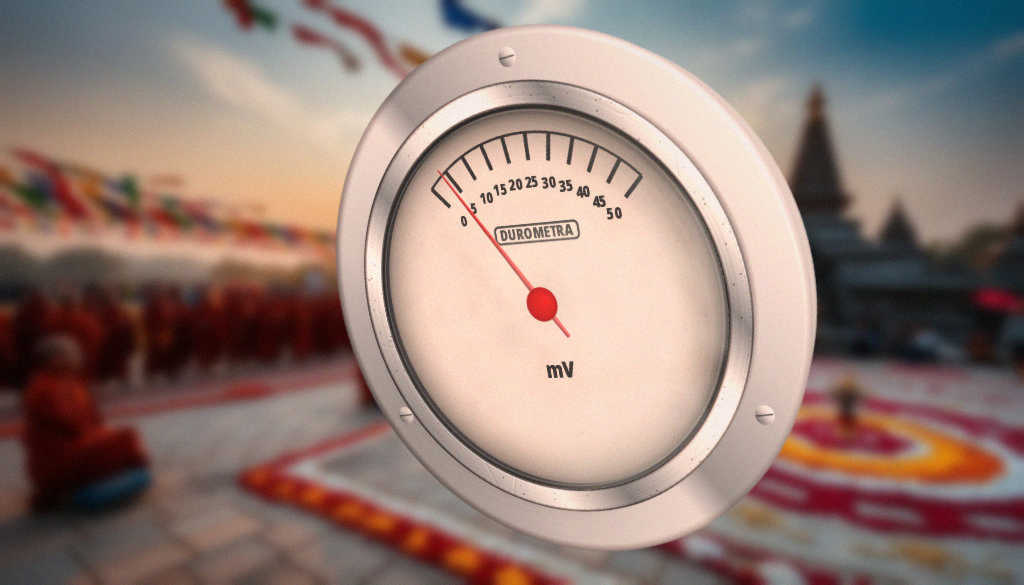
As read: **5** mV
